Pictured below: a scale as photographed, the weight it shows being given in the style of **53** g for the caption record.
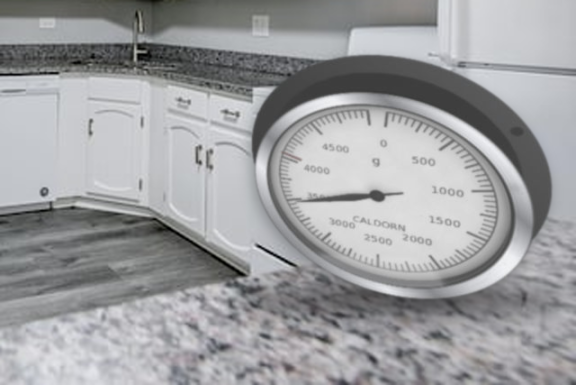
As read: **3500** g
